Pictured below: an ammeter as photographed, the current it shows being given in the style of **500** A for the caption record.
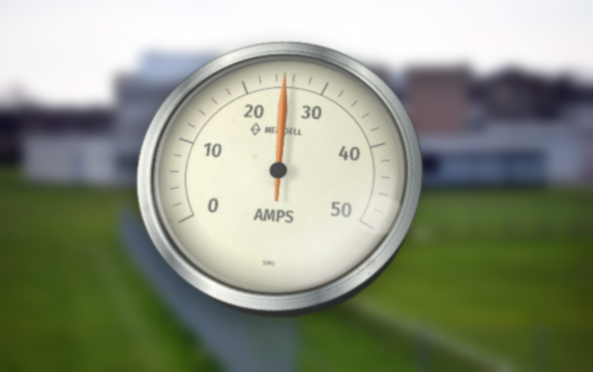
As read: **25** A
